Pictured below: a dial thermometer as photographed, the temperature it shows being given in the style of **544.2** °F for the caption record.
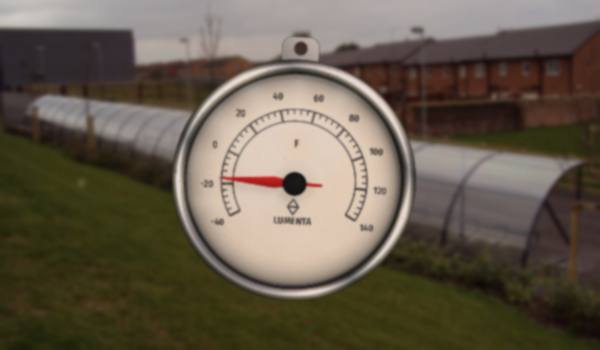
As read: **-16** °F
